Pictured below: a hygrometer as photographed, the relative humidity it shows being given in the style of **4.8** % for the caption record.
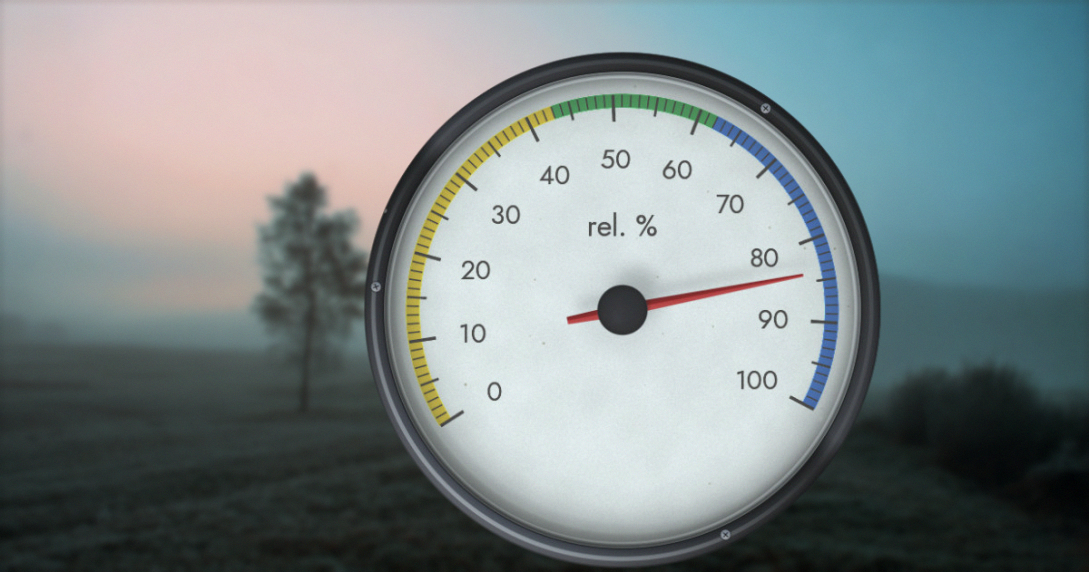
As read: **84** %
